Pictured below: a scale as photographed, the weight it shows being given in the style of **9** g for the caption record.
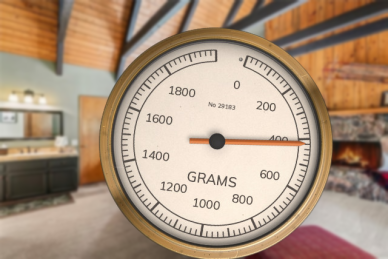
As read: **420** g
